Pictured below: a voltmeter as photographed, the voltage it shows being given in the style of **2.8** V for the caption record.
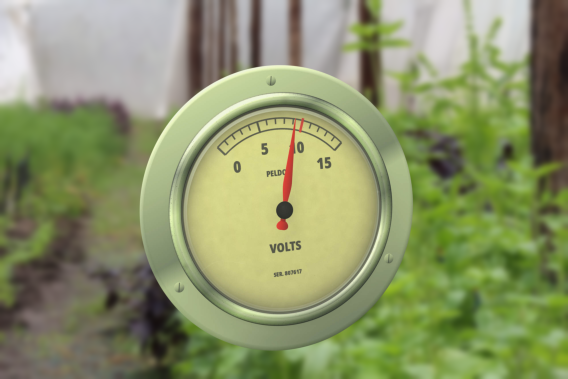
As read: **9** V
